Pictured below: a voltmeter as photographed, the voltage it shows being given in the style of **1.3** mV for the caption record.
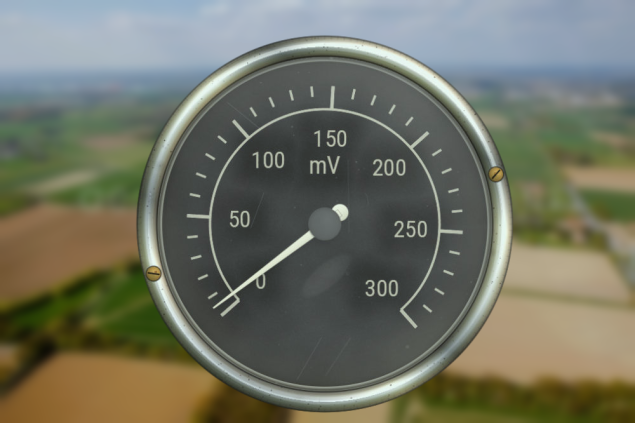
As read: **5** mV
